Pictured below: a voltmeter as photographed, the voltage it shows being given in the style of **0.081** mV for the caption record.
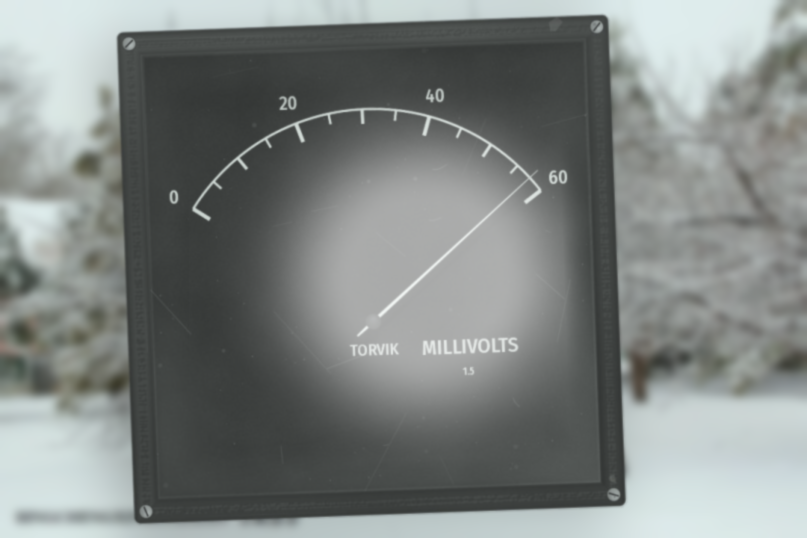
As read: **57.5** mV
